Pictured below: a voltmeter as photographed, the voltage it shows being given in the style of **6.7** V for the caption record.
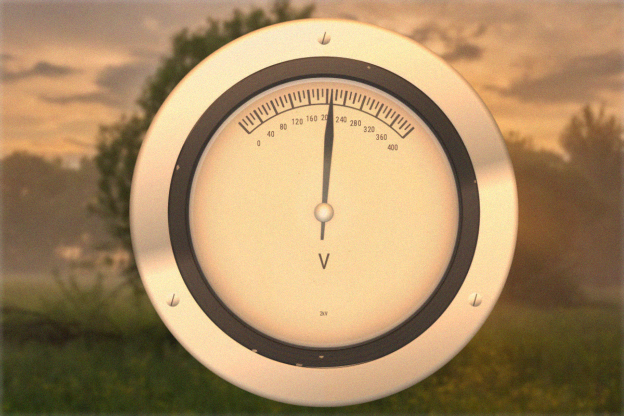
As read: **210** V
